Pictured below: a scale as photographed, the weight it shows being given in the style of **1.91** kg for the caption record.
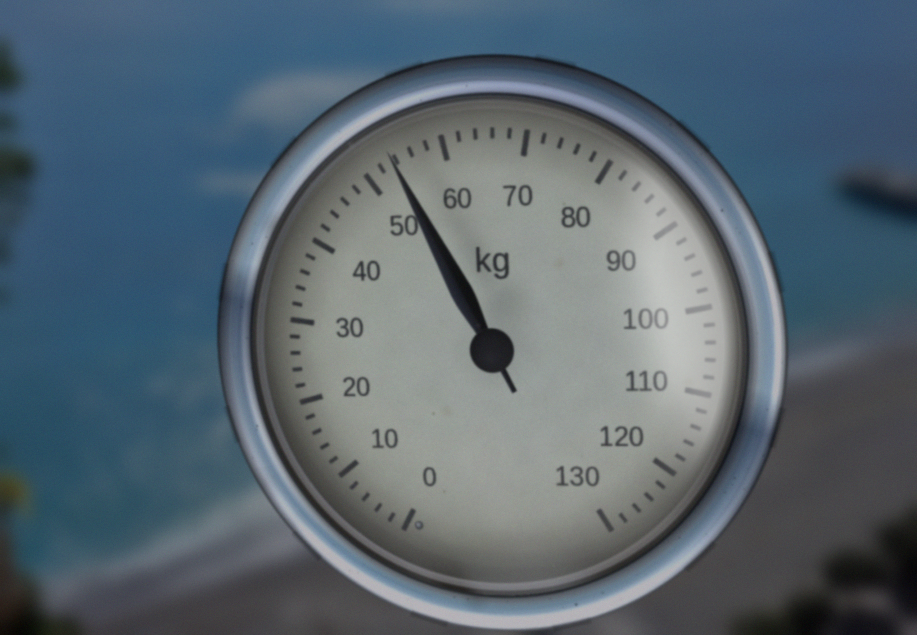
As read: **54** kg
